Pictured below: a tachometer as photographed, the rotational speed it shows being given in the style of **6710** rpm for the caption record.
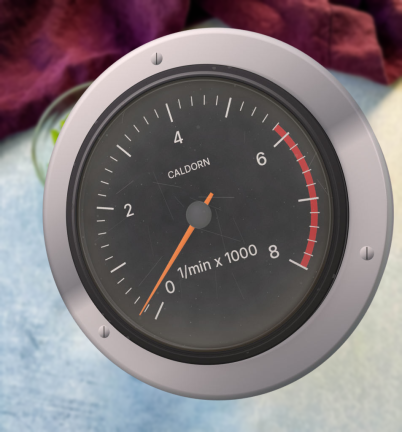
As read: **200** rpm
